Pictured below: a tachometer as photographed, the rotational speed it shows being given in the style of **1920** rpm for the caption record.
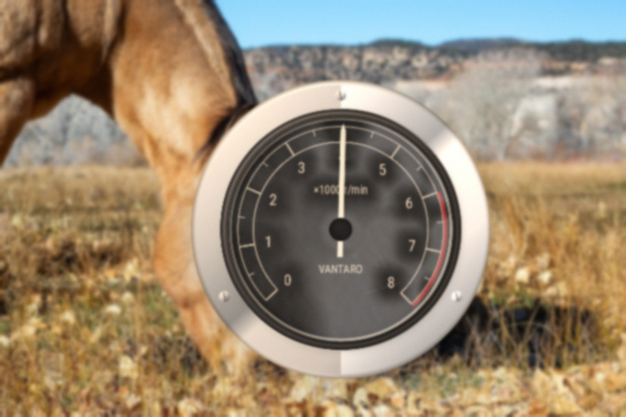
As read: **4000** rpm
